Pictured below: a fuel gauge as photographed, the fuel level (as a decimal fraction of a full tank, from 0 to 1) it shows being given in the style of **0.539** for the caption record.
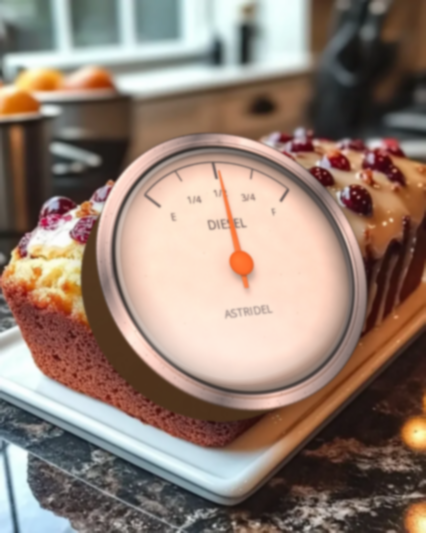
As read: **0.5**
